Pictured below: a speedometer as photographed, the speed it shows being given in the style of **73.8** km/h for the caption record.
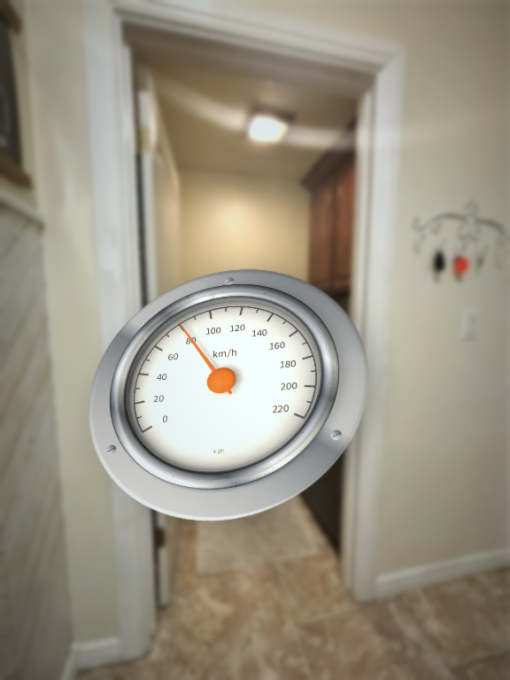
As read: **80** km/h
